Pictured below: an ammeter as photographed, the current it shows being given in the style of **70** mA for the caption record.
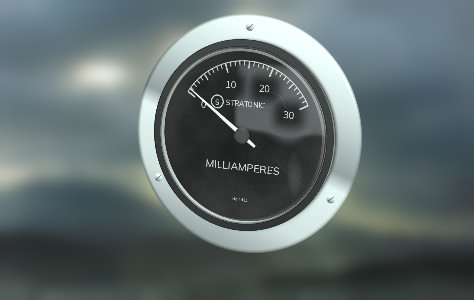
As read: **1** mA
